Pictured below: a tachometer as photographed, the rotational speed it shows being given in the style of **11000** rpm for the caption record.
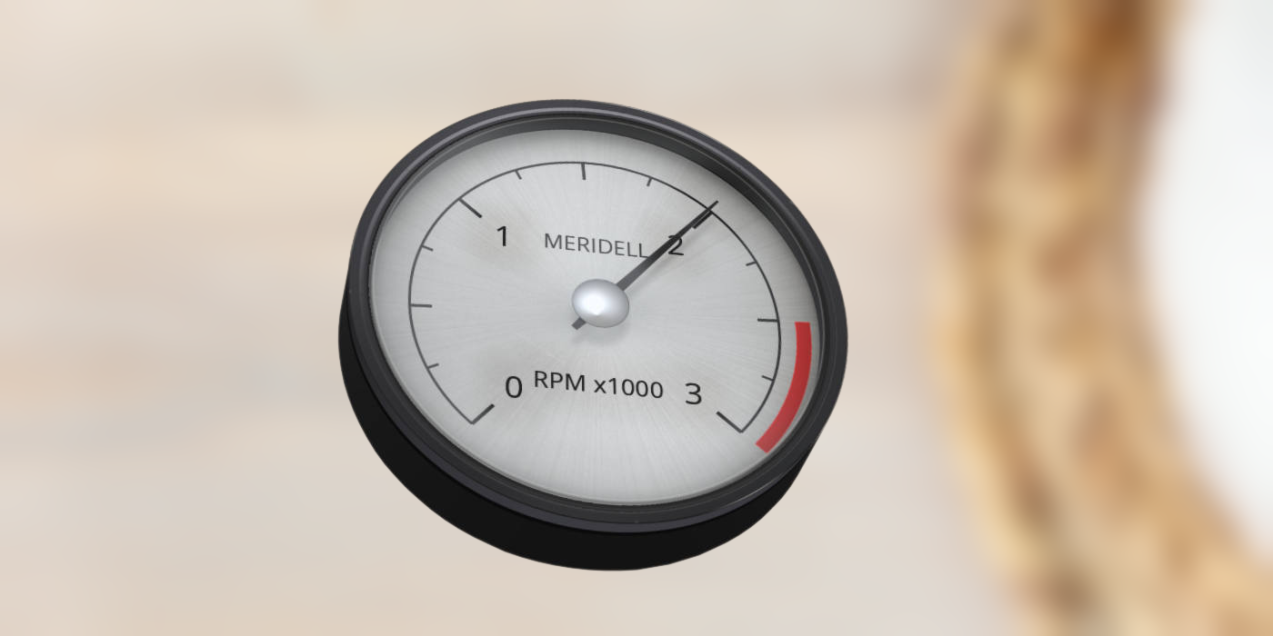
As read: **2000** rpm
